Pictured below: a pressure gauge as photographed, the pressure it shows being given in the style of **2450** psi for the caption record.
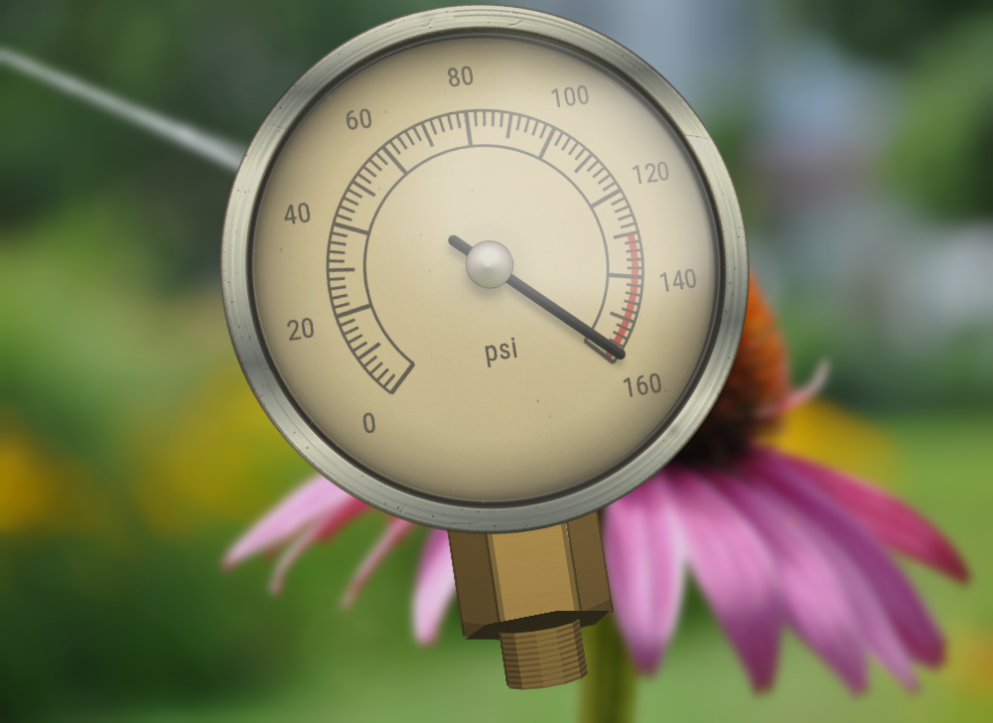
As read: **158** psi
